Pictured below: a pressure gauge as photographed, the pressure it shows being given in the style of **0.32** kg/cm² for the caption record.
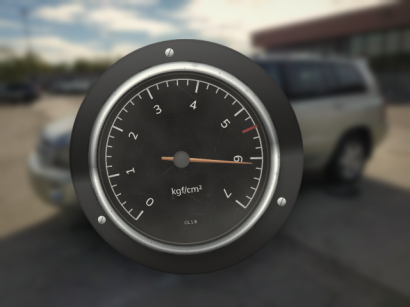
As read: **6.1** kg/cm²
